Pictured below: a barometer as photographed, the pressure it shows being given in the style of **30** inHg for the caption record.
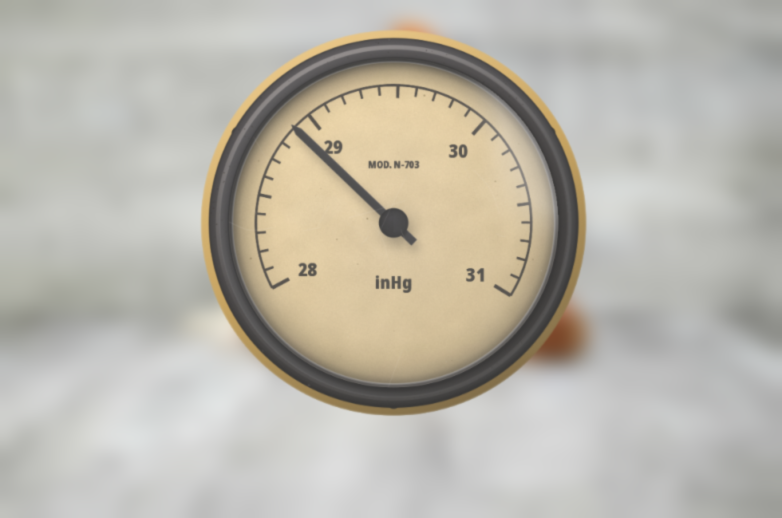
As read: **28.9** inHg
